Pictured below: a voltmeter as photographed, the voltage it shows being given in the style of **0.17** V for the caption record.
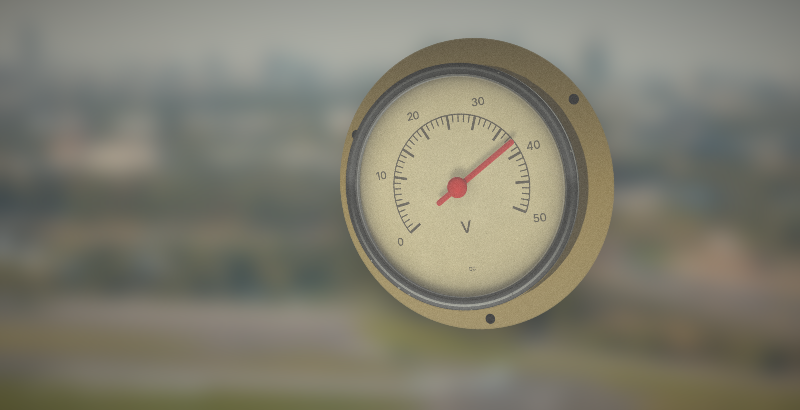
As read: **38** V
